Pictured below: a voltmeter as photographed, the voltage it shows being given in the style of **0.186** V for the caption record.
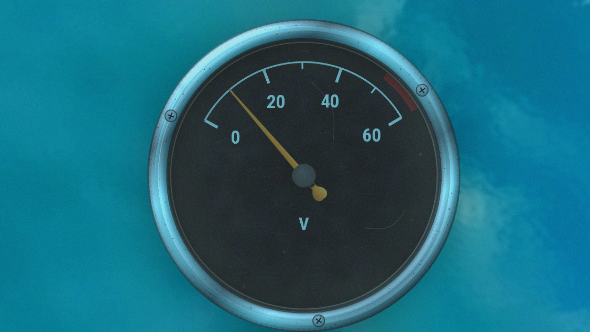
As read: **10** V
